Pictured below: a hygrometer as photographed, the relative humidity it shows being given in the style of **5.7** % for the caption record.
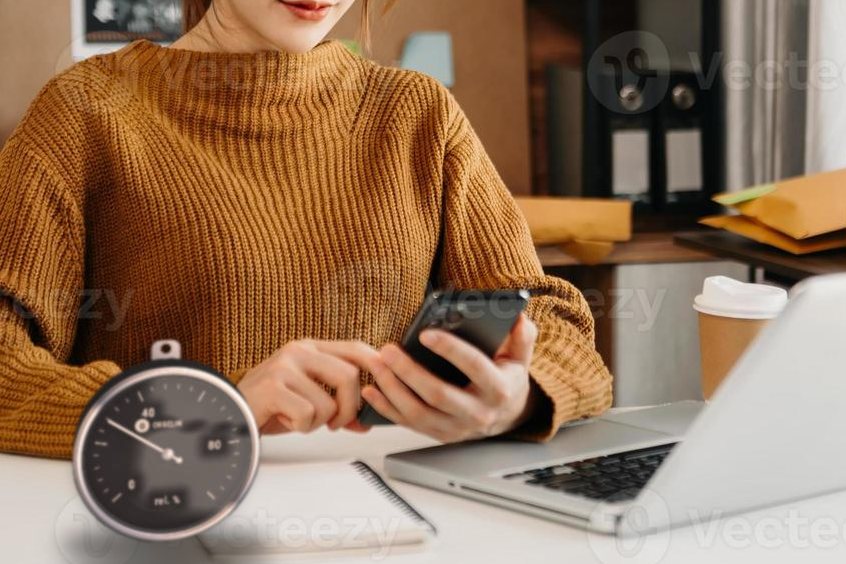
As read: **28** %
